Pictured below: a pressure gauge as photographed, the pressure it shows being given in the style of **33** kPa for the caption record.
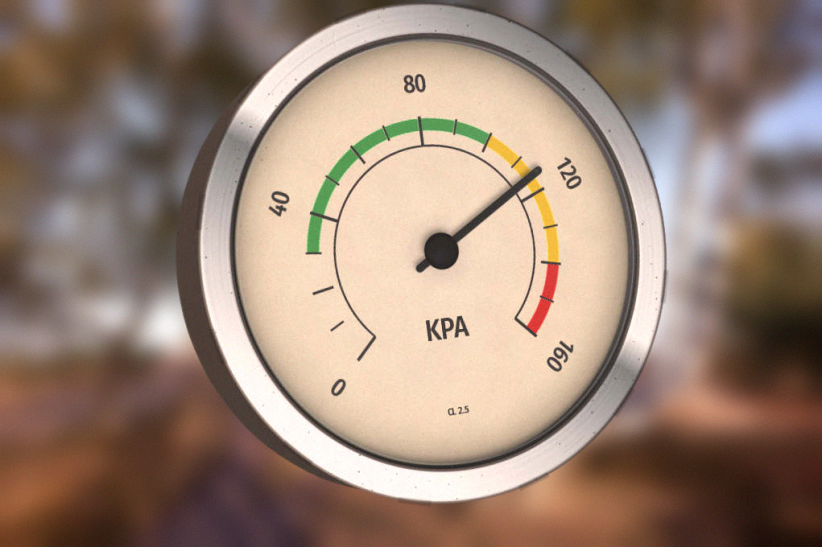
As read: **115** kPa
